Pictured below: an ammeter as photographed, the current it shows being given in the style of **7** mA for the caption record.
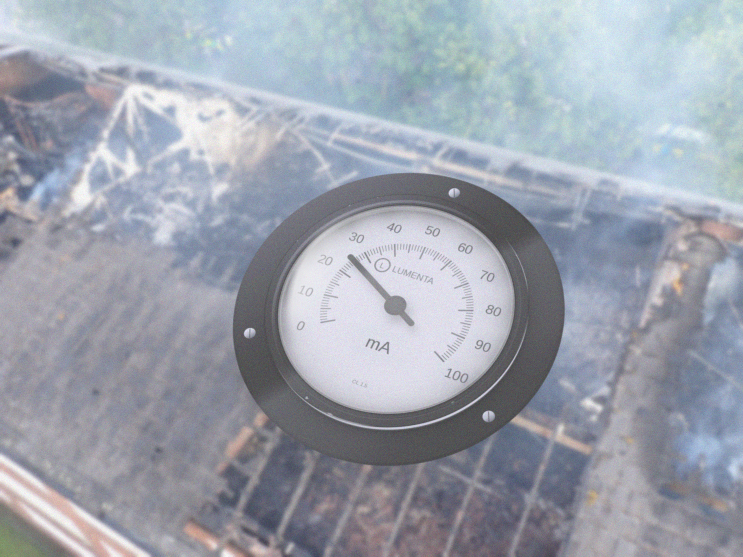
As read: **25** mA
